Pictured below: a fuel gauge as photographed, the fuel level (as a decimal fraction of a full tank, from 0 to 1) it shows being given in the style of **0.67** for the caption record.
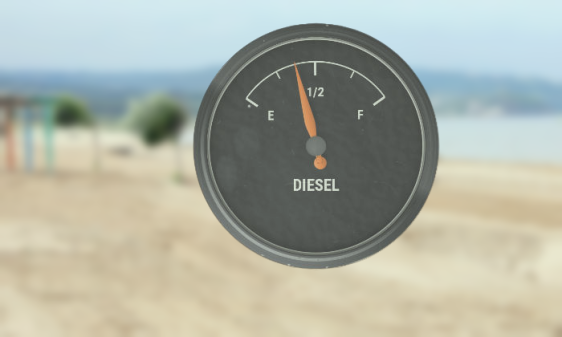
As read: **0.375**
